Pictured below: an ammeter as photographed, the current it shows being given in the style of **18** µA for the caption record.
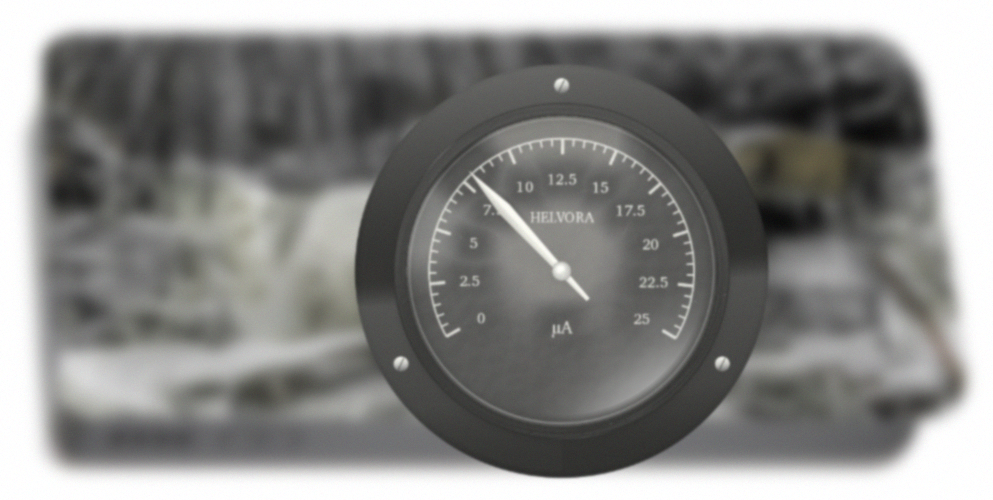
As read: **8** µA
